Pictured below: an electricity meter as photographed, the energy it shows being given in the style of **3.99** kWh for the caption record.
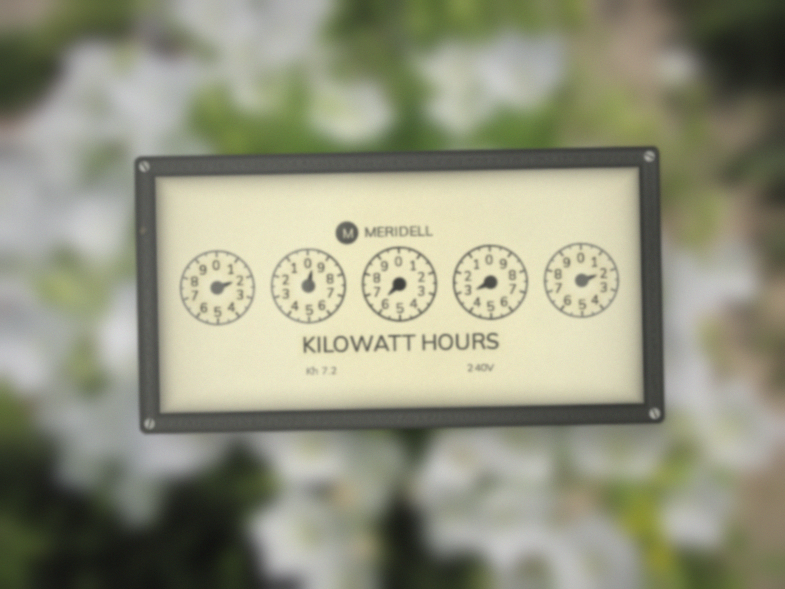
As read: **19632** kWh
